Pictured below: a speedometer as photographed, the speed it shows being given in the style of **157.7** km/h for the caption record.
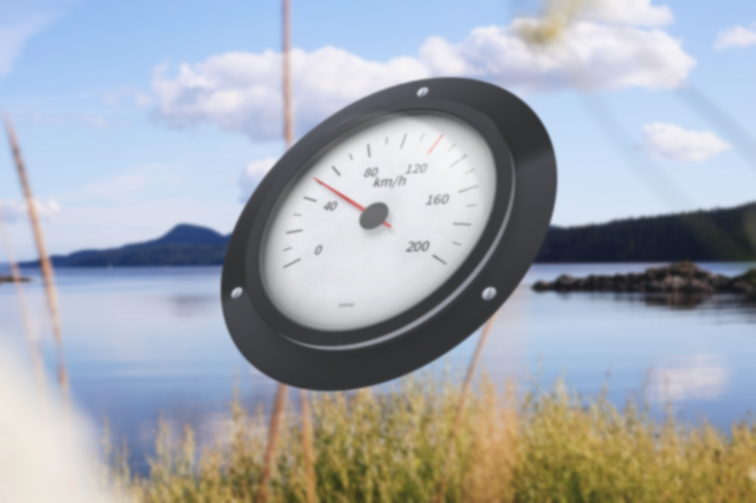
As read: **50** km/h
